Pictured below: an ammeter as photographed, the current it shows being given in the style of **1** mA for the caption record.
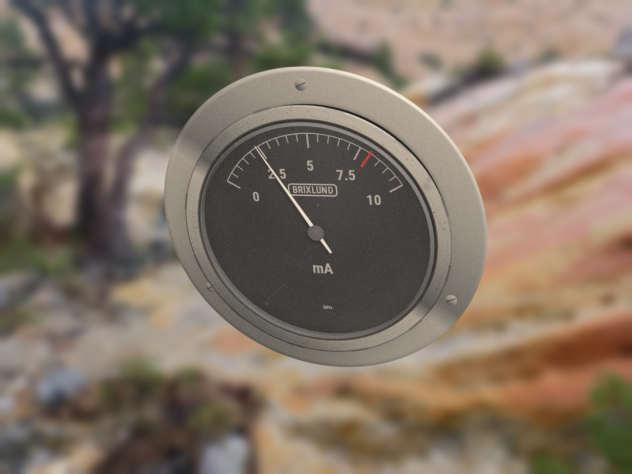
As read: **2.5** mA
